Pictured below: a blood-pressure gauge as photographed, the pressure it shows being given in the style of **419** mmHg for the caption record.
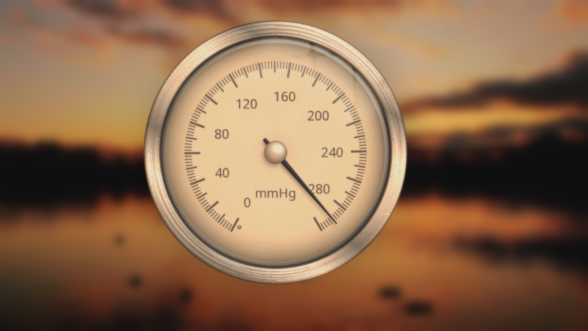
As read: **290** mmHg
